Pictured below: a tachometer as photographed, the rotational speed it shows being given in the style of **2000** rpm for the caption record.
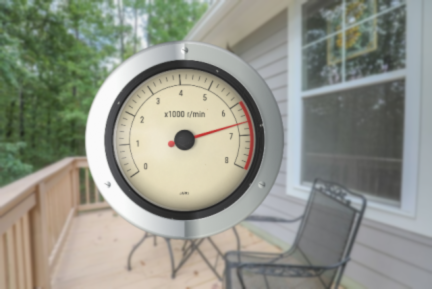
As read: **6600** rpm
